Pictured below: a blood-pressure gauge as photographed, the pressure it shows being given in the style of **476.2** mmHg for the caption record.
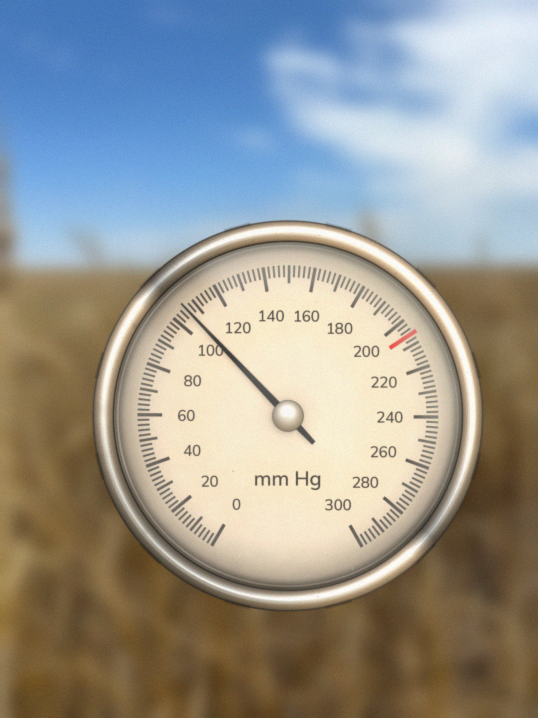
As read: **106** mmHg
